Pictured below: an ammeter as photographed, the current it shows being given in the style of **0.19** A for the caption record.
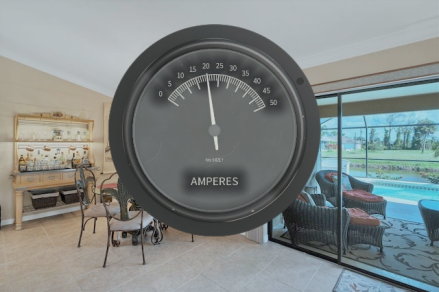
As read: **20** A
